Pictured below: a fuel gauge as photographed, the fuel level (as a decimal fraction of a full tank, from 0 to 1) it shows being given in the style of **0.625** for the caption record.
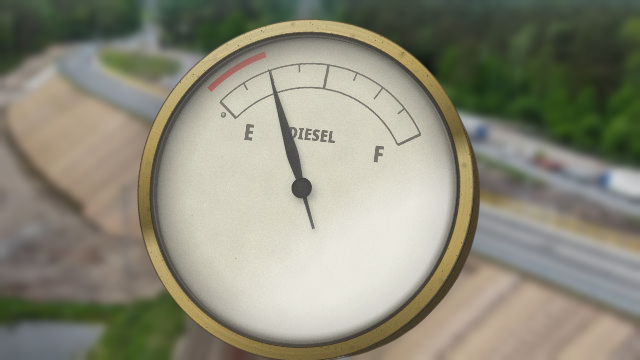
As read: **0.25**
